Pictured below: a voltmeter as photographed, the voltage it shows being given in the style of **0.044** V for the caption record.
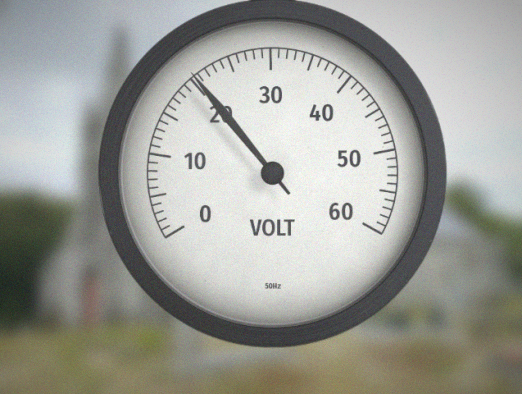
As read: **20.5** V
